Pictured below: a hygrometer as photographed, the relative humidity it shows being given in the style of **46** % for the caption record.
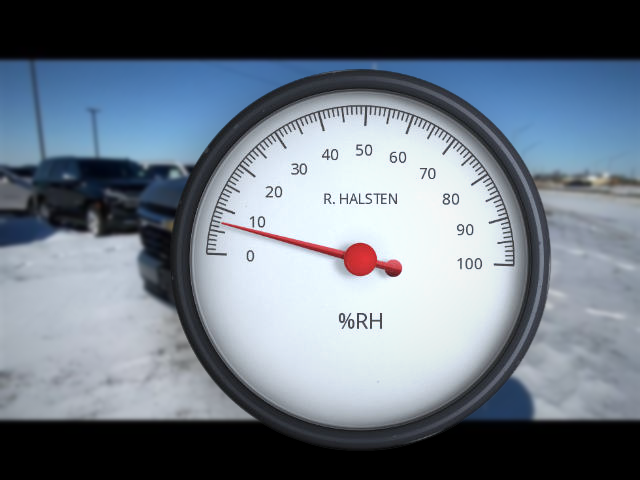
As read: **7** %
